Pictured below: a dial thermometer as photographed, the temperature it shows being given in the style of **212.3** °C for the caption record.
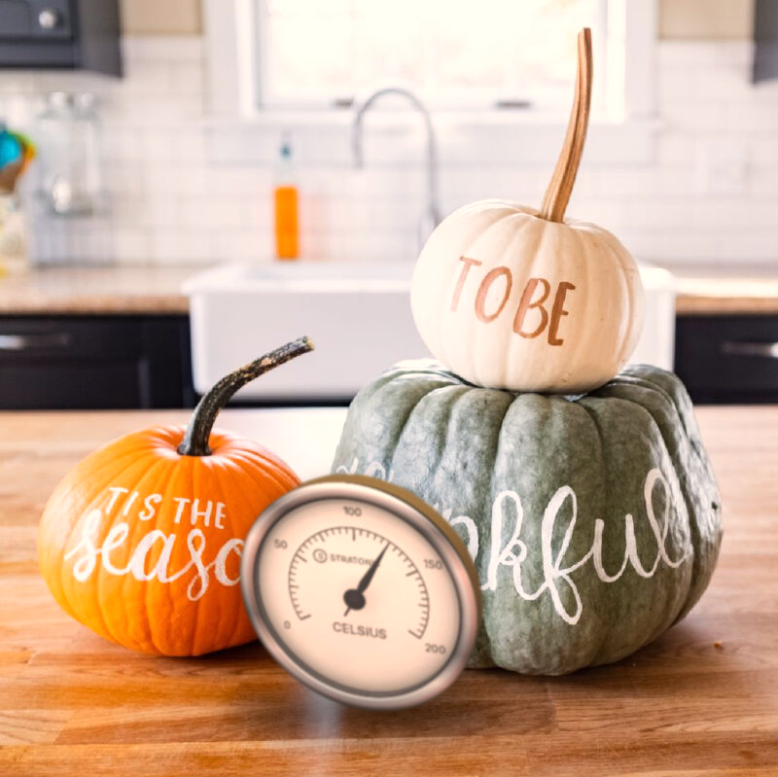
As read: **125** °C
